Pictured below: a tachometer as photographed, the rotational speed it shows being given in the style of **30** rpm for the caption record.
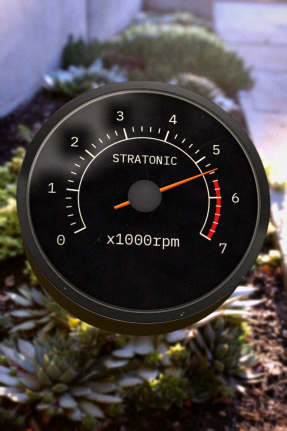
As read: **5400** rpm
